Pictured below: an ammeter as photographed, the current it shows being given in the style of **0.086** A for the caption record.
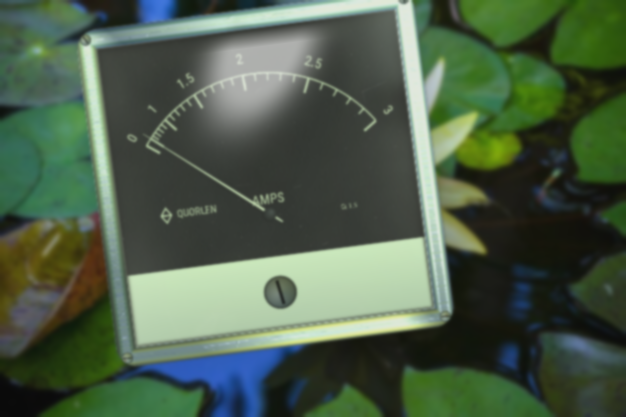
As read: **0.5** A
